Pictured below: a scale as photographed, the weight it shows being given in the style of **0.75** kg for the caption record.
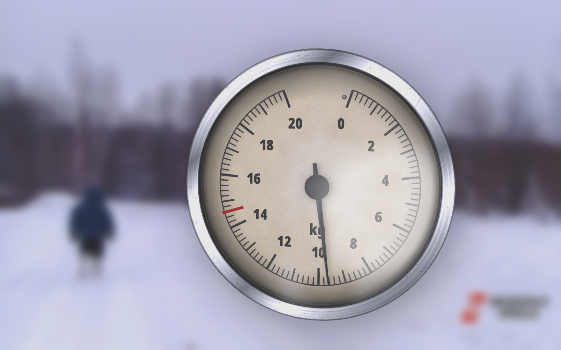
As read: **9.6** kg
